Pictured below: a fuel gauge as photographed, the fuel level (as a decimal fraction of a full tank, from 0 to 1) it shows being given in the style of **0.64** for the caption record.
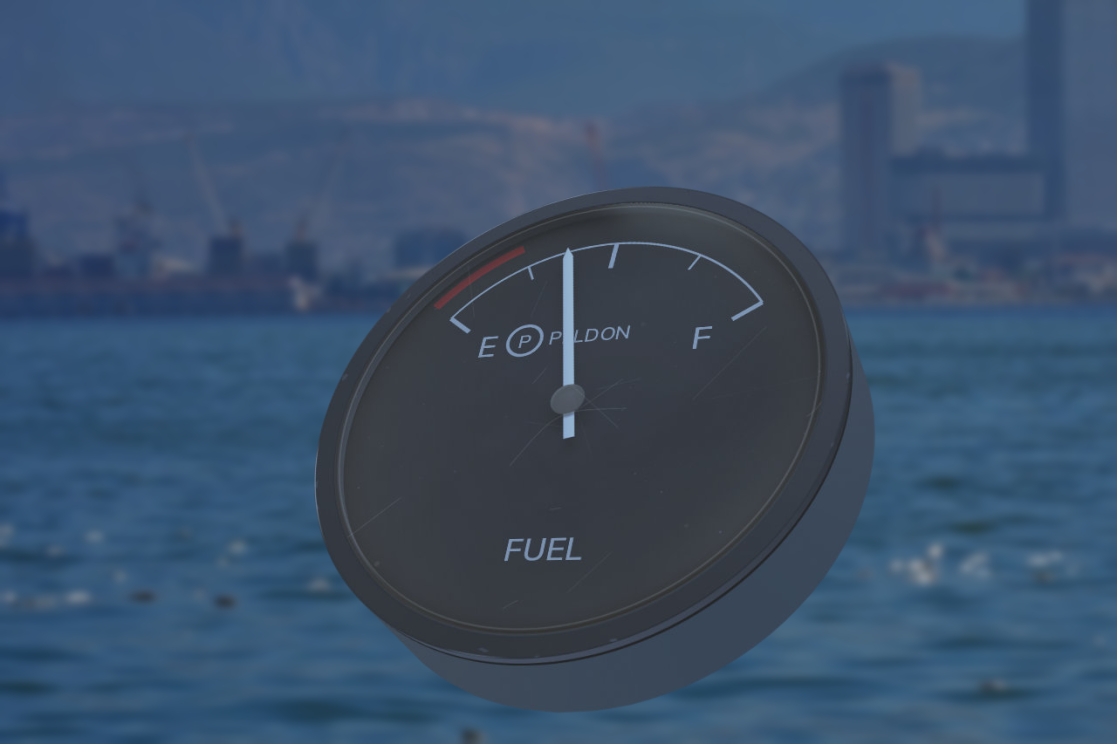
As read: **0.375**
